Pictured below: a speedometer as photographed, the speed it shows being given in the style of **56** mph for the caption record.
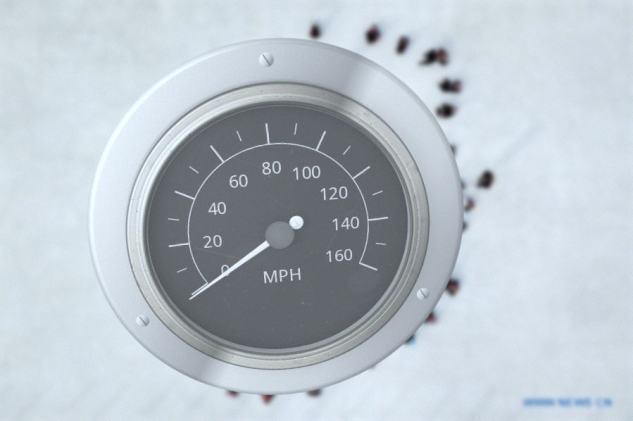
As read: **0** mph
